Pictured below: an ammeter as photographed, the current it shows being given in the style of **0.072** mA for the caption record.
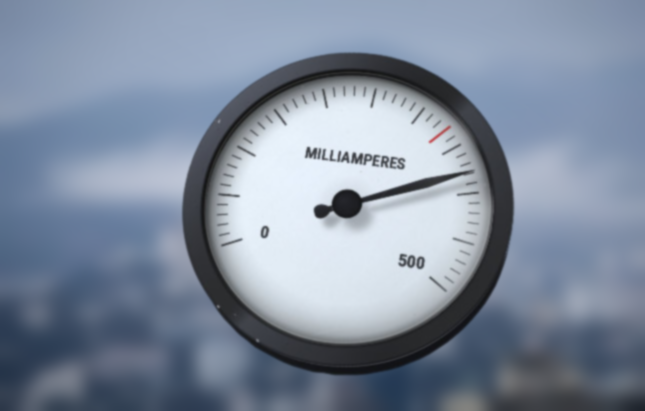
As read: **380** mA
